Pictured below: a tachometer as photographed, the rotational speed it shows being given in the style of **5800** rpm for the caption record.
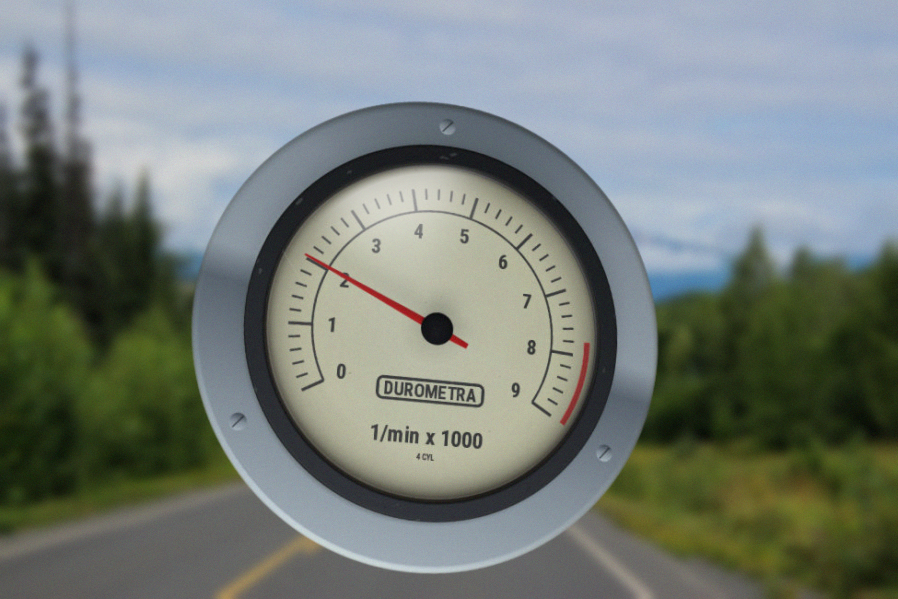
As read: **2000** rpm
